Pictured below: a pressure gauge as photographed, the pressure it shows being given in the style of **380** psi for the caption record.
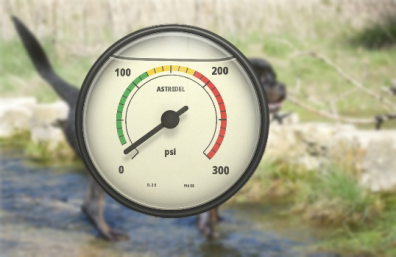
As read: **10** psi
